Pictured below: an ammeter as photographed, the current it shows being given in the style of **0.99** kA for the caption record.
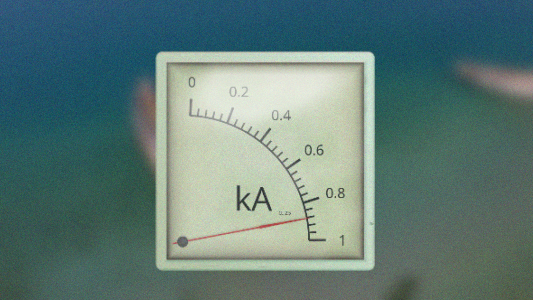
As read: **0.88** kA
